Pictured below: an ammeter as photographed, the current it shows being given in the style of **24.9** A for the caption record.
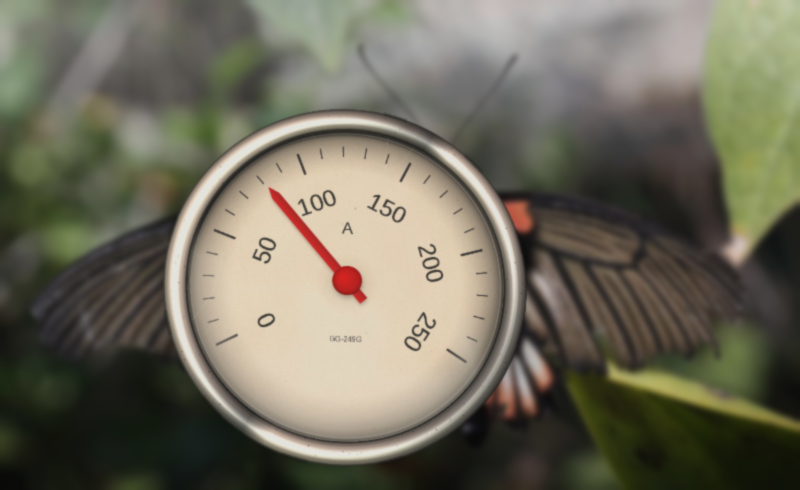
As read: **80** A
